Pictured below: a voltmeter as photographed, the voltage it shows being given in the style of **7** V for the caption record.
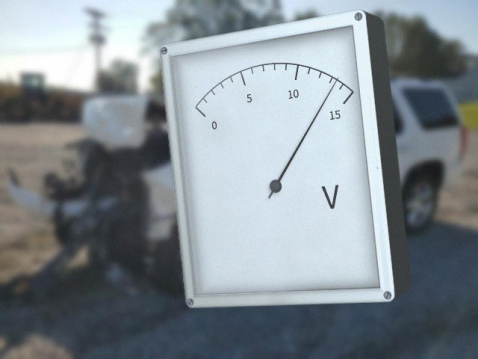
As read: **13.5** V
